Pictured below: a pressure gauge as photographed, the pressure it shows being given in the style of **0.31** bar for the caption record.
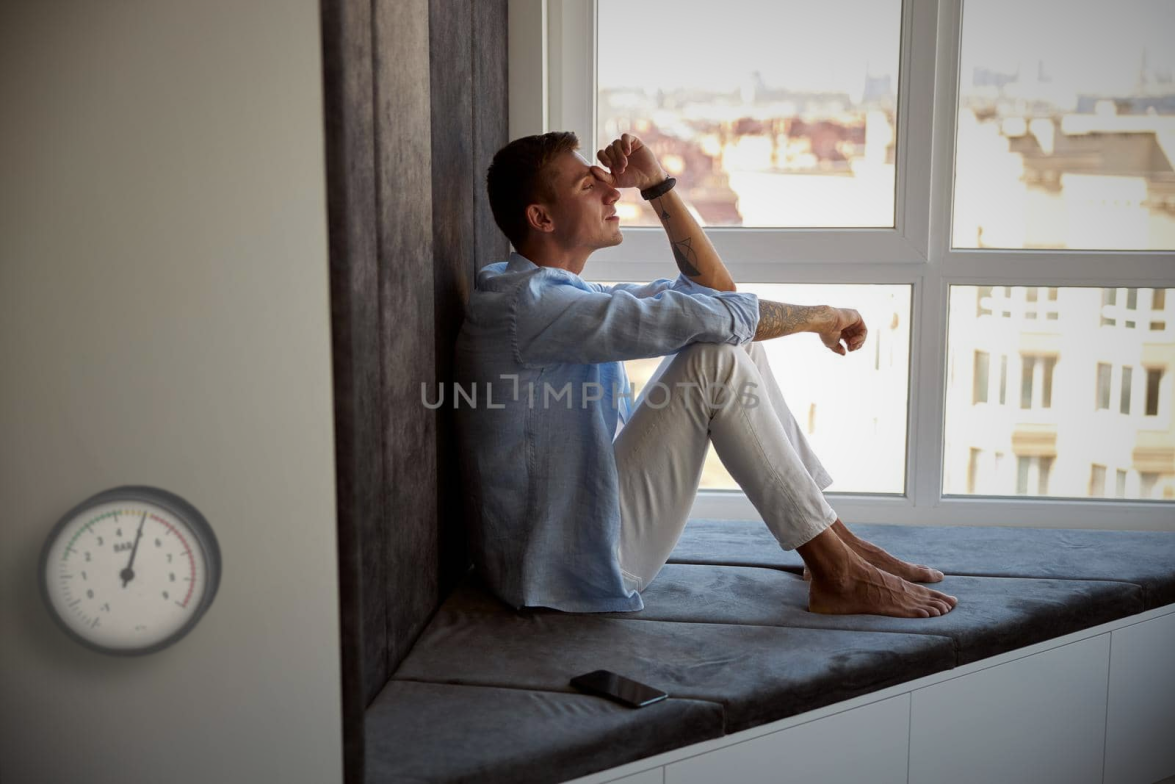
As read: **5** bar
